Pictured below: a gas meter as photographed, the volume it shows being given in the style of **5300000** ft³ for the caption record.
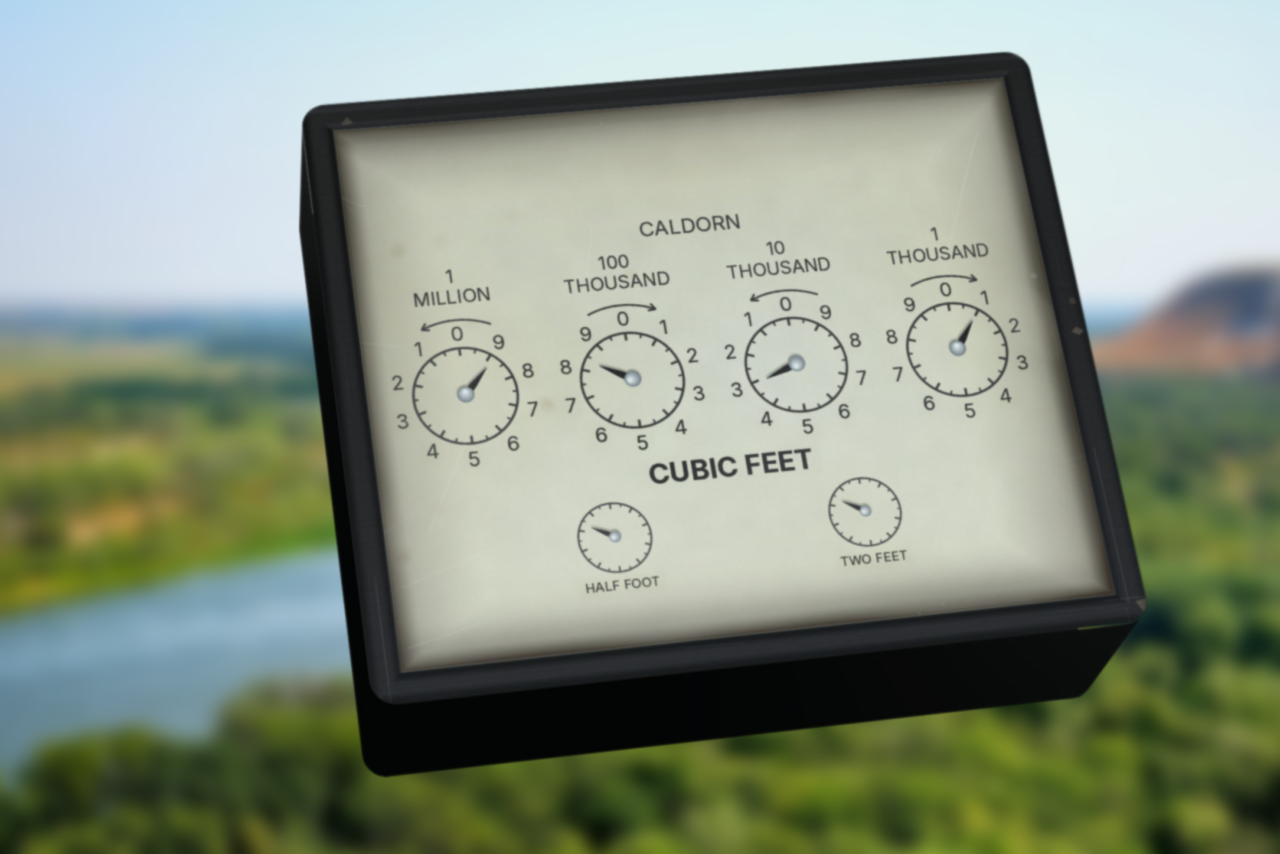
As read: **883100** ft³
